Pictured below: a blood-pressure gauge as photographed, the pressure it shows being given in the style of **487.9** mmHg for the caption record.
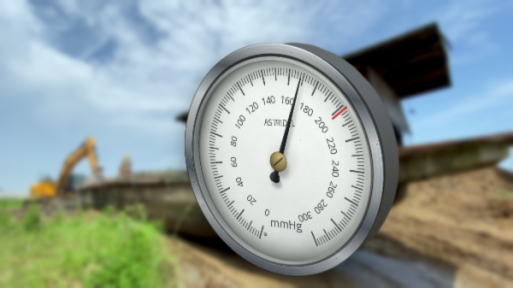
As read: **170** mmHg
